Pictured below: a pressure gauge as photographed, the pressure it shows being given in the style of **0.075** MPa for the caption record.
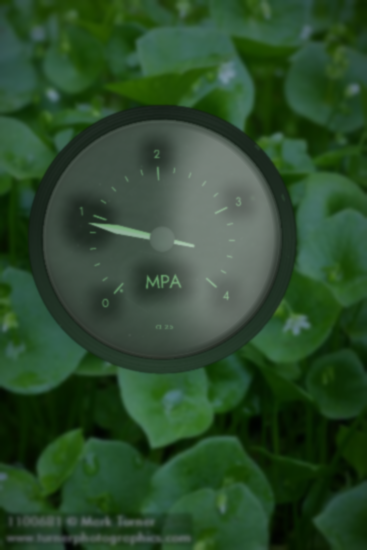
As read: **0.9** MPa
